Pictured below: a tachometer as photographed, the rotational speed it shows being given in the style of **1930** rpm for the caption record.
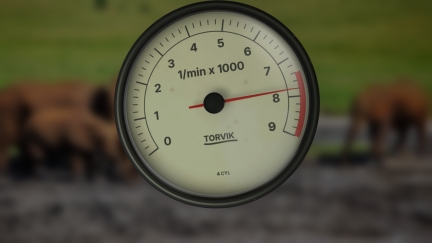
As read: **7800** rpm
